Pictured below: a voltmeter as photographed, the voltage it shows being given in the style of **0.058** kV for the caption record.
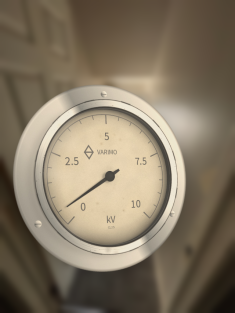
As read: **0.5** kV
